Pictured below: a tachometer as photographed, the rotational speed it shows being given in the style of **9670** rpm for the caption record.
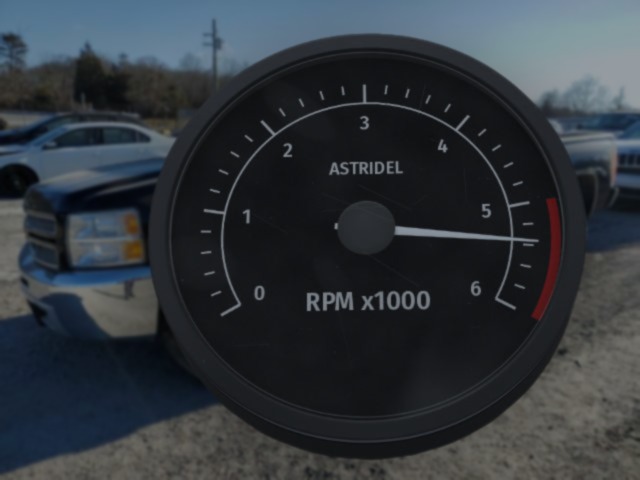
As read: **5400** rpm
